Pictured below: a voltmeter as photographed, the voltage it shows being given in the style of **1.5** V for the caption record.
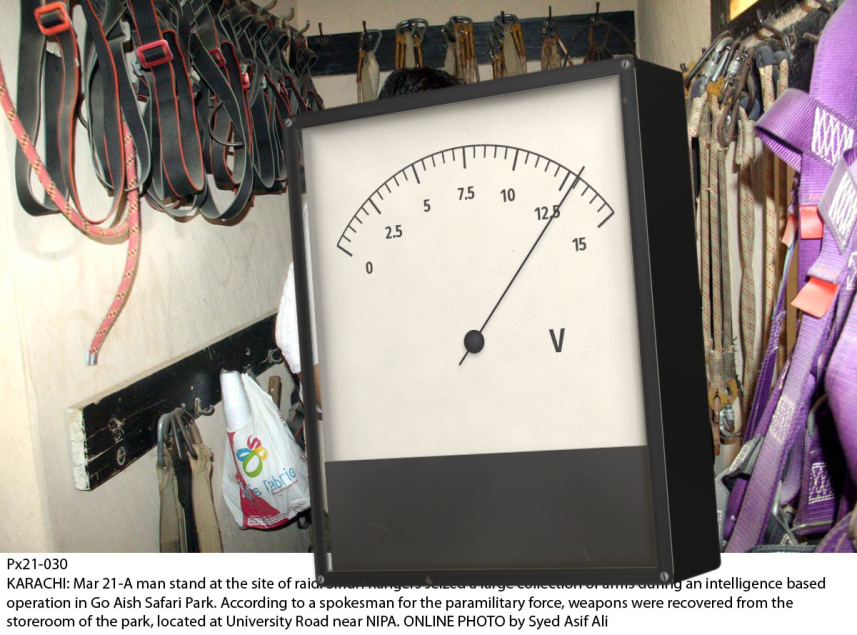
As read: **13** V
